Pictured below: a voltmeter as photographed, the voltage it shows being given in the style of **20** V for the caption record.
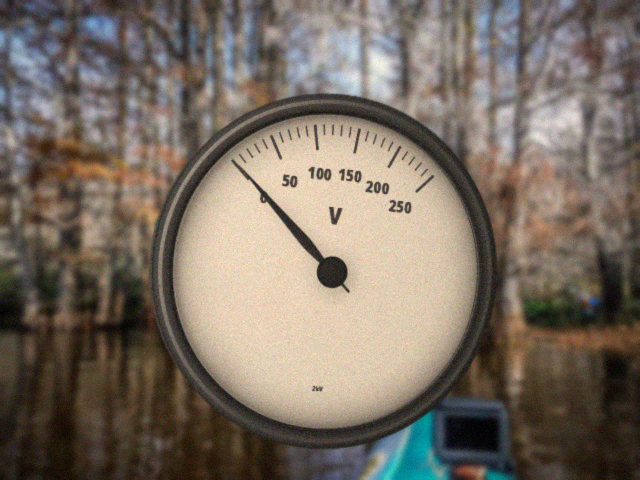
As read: **0** V
